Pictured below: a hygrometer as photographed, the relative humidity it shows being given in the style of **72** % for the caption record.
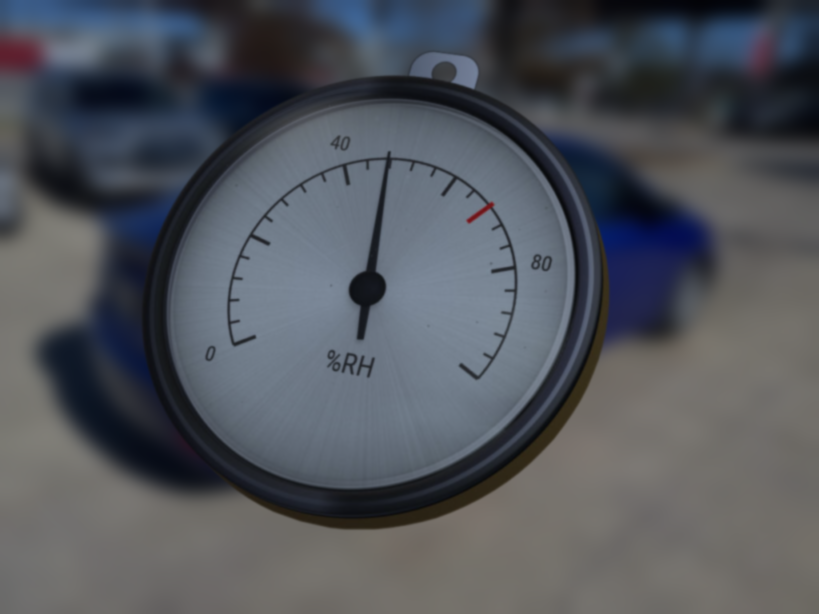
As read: **48** %
